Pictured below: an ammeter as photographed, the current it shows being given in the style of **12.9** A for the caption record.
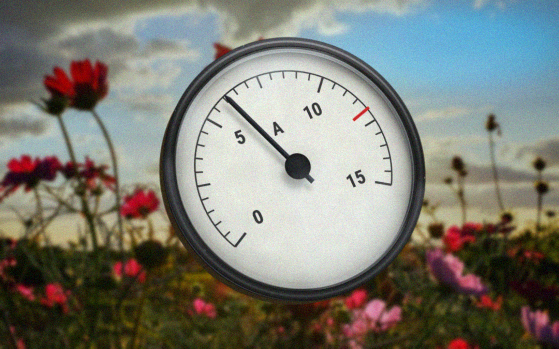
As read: **6** A
